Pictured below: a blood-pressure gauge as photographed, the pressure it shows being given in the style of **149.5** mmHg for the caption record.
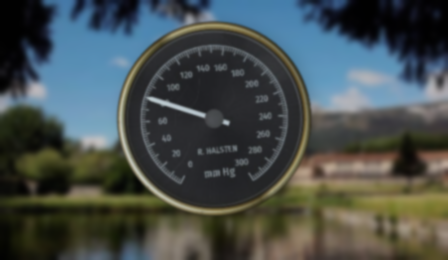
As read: **80** mmHg
